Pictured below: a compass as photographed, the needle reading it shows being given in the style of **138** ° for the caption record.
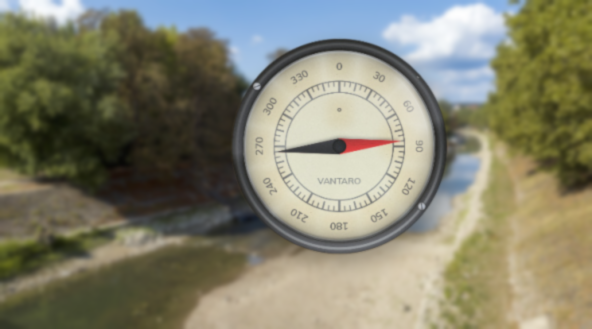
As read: **85** °
